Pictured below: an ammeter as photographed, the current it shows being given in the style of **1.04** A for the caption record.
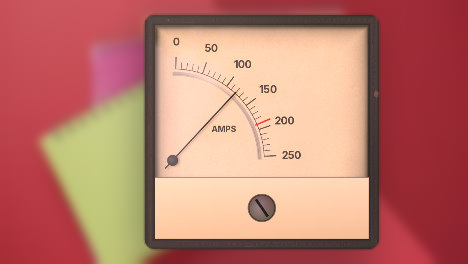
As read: **120** A
